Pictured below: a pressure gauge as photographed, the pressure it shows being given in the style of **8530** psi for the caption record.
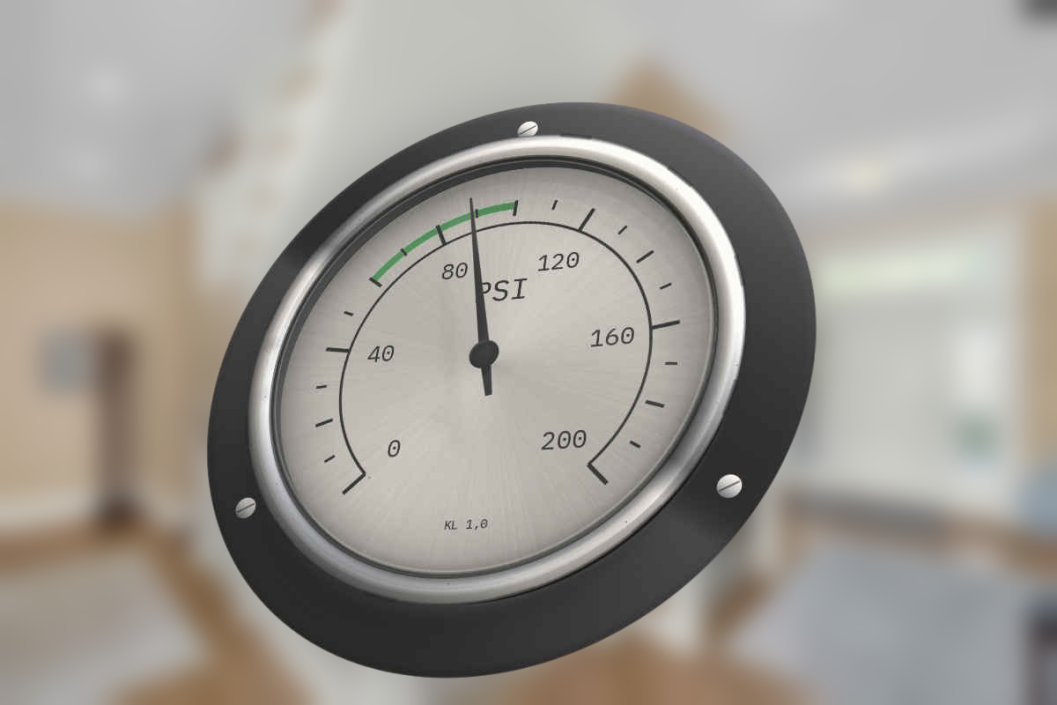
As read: **90** psi
